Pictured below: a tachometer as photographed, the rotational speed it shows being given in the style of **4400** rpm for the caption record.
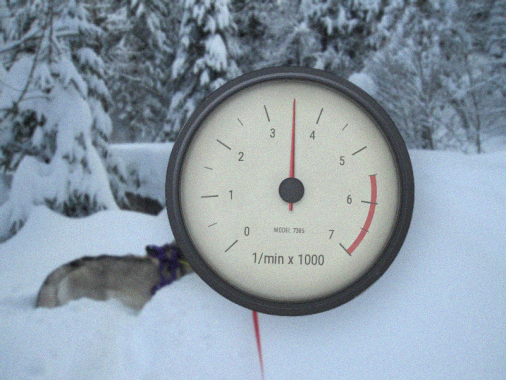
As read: **3500** rpm
